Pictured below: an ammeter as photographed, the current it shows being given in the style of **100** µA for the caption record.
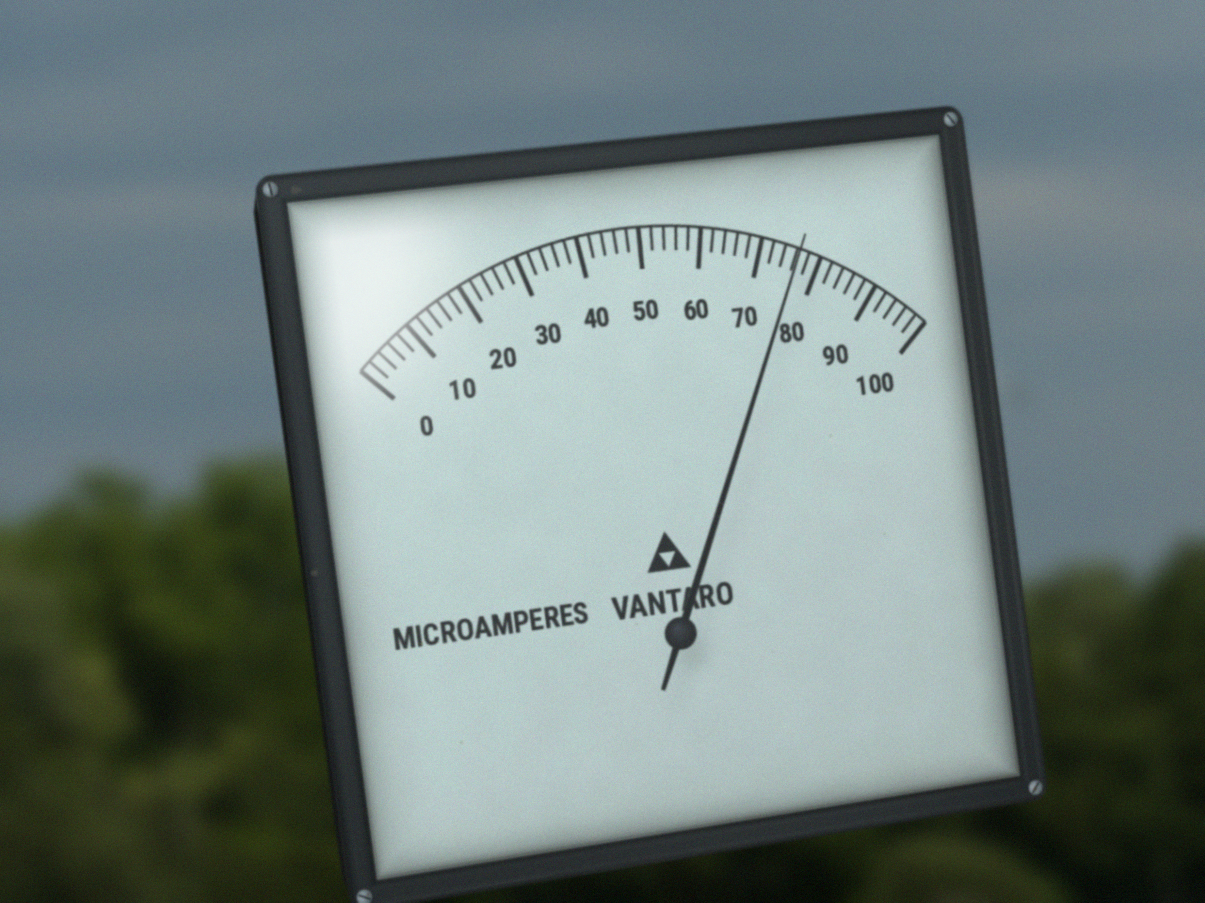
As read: **76** µA
